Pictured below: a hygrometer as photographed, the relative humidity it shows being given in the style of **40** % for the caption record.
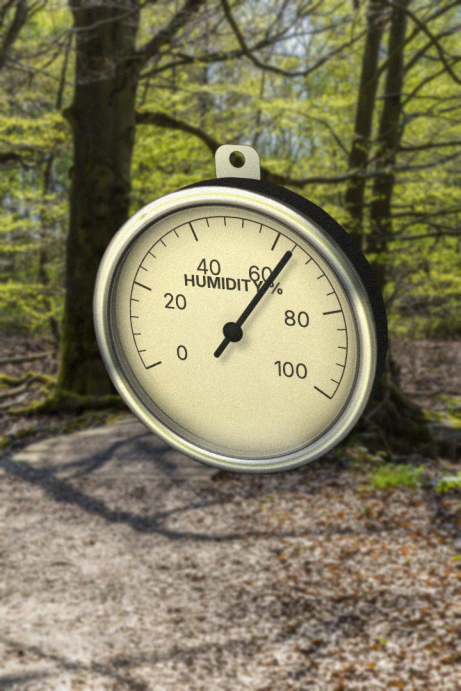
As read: **64** %
